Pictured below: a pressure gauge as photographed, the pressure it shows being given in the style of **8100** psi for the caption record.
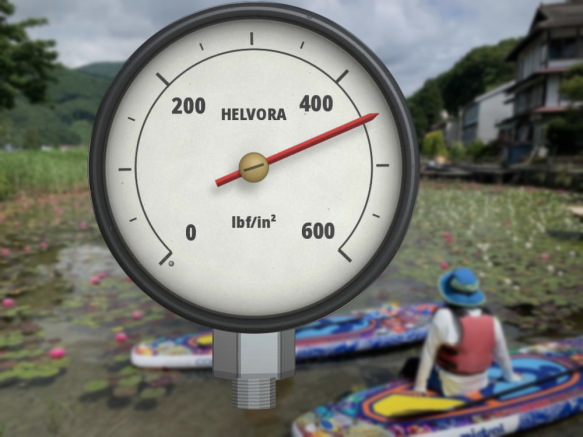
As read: **450** psi
